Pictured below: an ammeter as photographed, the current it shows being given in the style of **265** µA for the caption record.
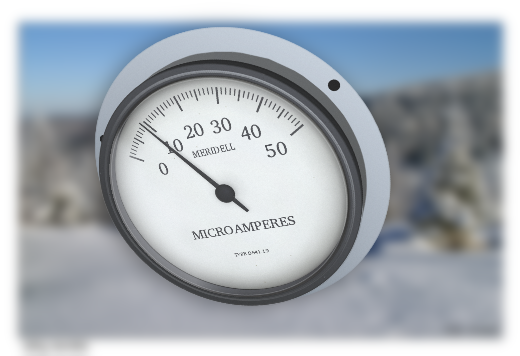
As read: **10** µA
